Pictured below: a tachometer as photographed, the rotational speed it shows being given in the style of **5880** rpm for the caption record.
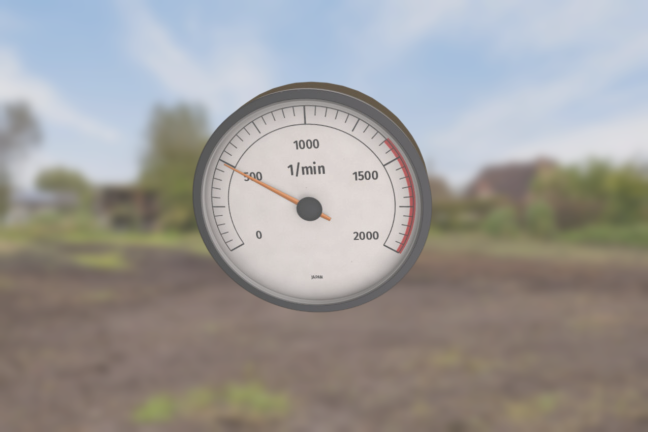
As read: **500** rpm
